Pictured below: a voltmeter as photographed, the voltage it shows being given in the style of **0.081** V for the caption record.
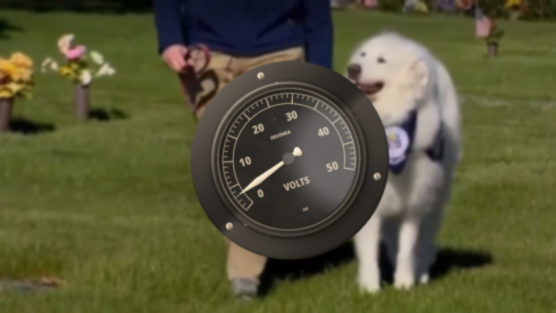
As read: **3** V
